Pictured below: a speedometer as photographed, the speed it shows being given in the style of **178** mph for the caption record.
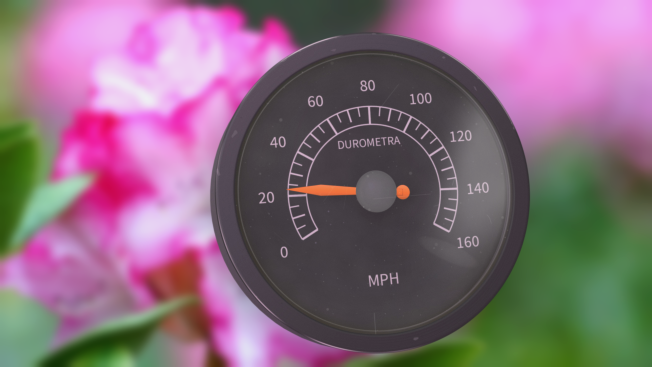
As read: **22.5** mph
